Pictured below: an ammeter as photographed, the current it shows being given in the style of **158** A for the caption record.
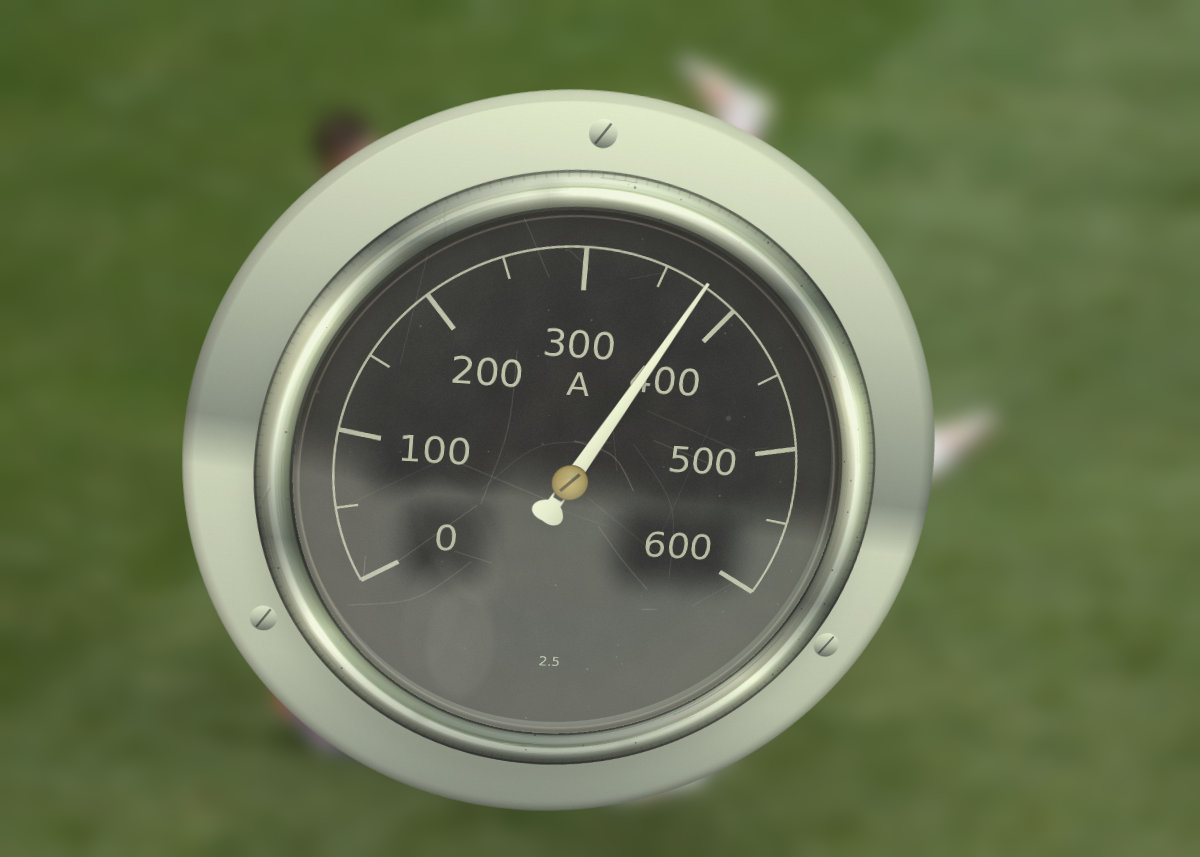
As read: **375** A
